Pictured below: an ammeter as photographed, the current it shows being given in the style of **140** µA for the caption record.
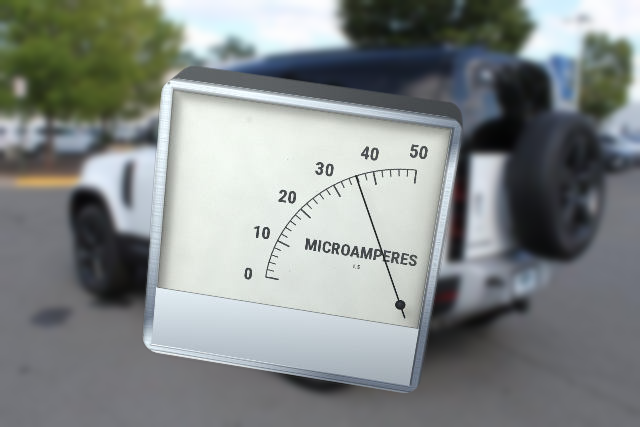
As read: **36** µA
